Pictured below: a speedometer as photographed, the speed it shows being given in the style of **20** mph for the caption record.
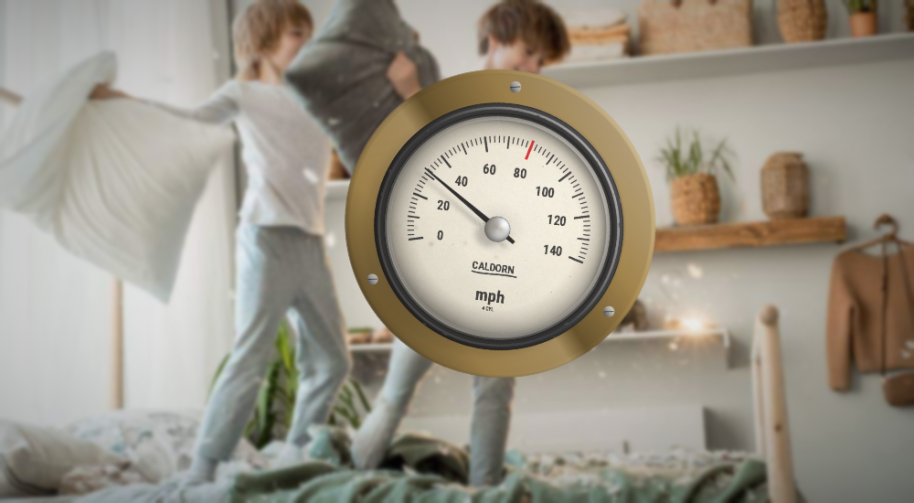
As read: **32** mph
